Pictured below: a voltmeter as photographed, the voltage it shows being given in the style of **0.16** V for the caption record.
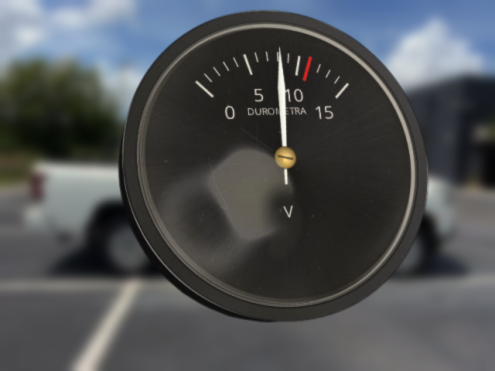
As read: **8** V
